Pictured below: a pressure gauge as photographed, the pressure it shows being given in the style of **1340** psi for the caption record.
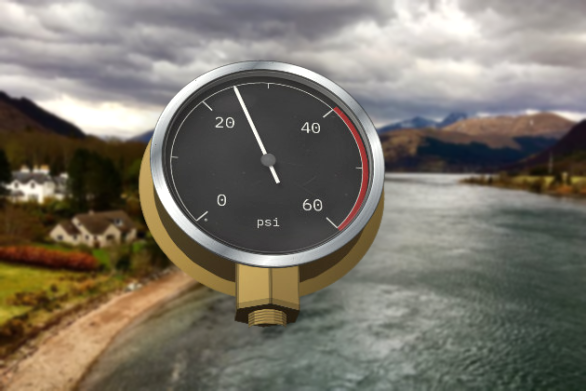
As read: **25** psi
